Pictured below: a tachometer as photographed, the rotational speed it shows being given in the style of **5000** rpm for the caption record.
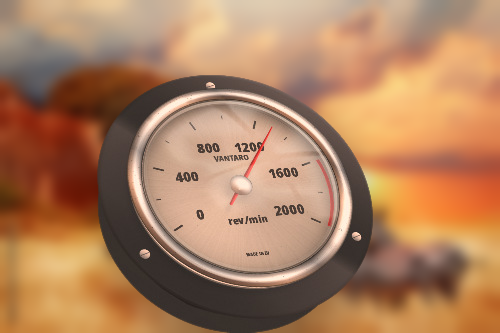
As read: **1300** rpm
